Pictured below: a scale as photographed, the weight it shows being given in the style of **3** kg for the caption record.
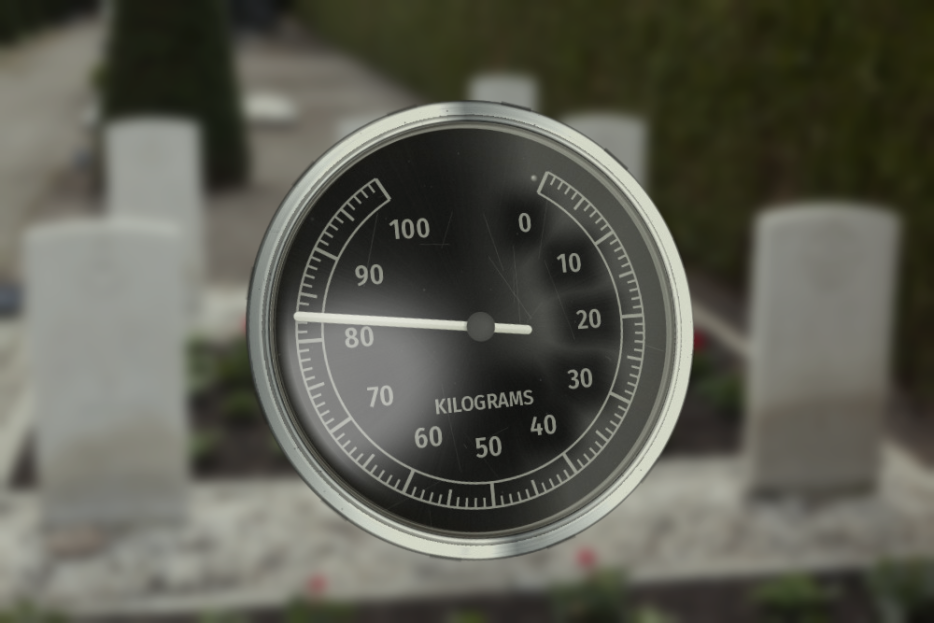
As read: **82.5** kg
